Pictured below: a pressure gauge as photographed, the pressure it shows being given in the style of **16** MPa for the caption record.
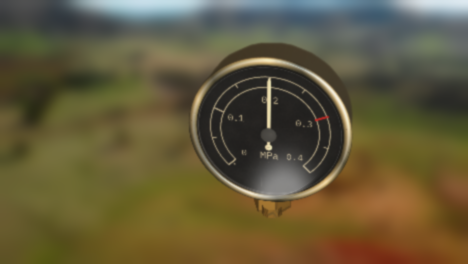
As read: **0.2** MPa
